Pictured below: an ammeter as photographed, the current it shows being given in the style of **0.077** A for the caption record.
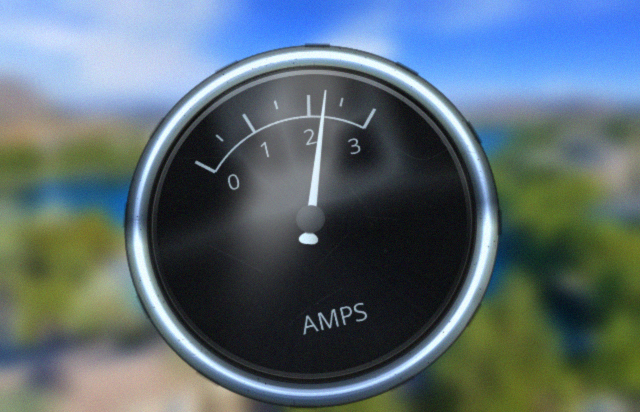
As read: **2.25** A
